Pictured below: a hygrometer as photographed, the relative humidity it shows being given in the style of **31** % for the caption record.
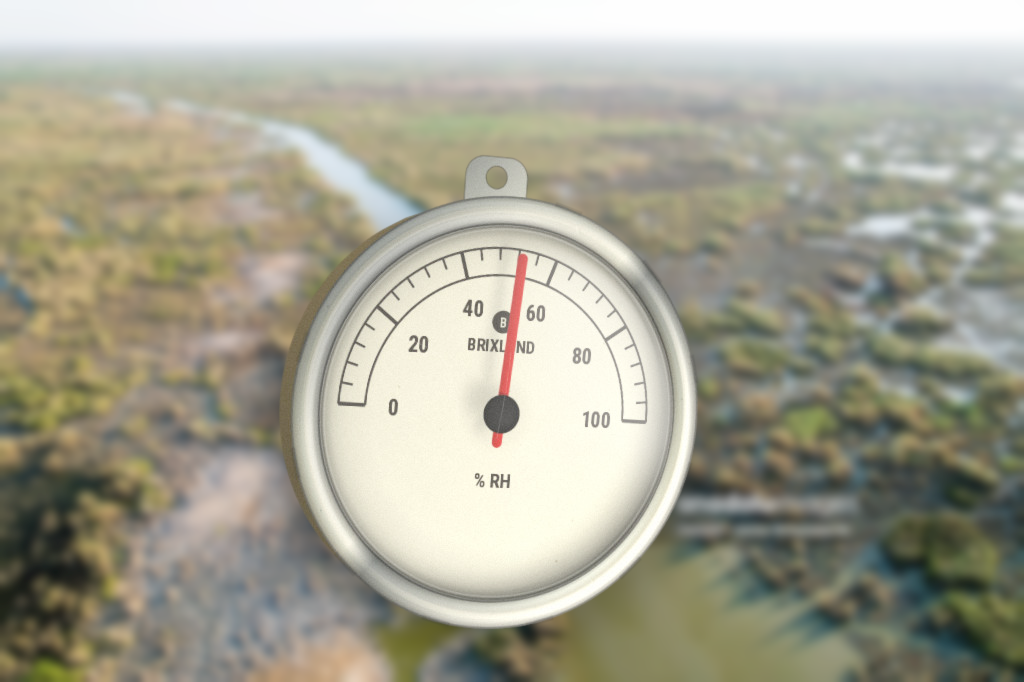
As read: **52** %
